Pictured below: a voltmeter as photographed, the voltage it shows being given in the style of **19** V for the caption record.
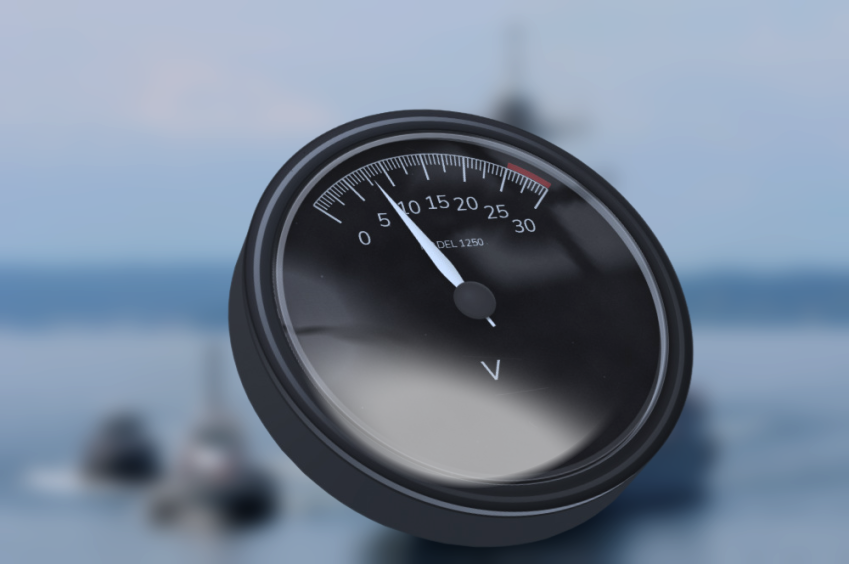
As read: **7.5** V
